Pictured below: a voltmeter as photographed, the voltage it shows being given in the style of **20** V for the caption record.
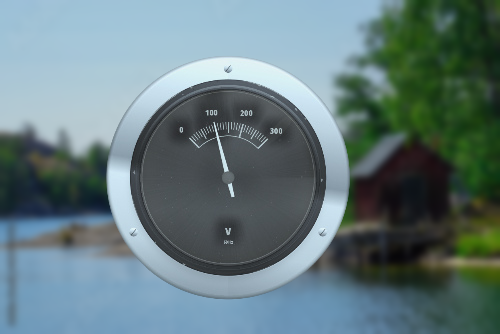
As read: **100** V
